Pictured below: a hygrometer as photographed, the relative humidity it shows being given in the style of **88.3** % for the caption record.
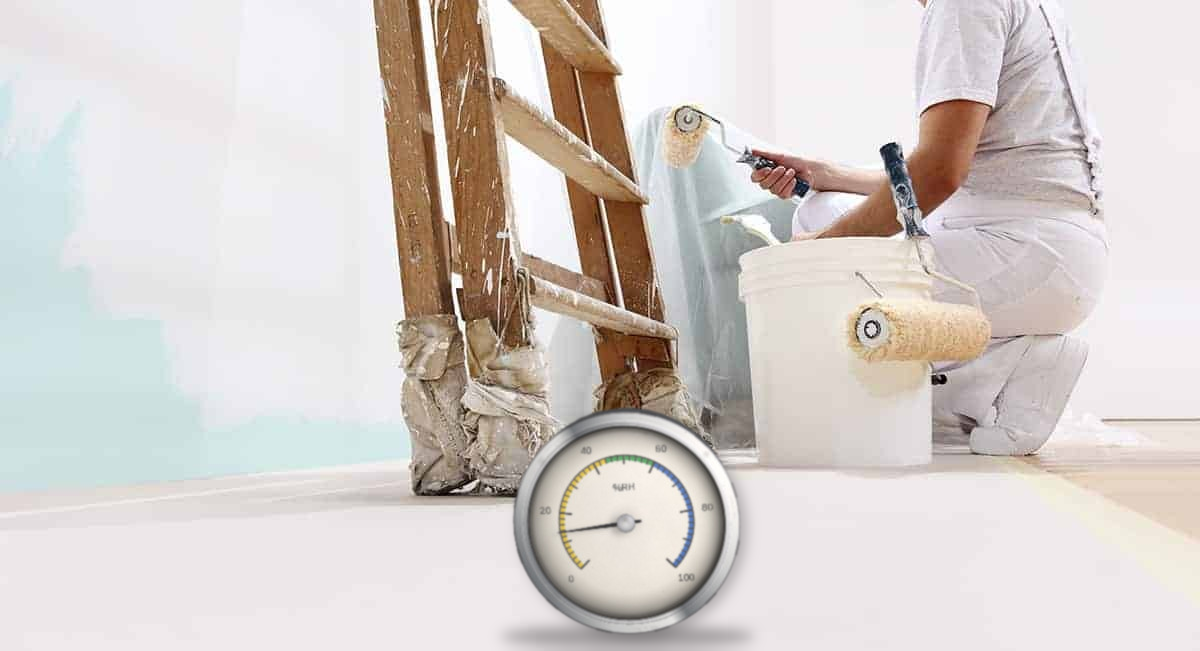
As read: **14** %
